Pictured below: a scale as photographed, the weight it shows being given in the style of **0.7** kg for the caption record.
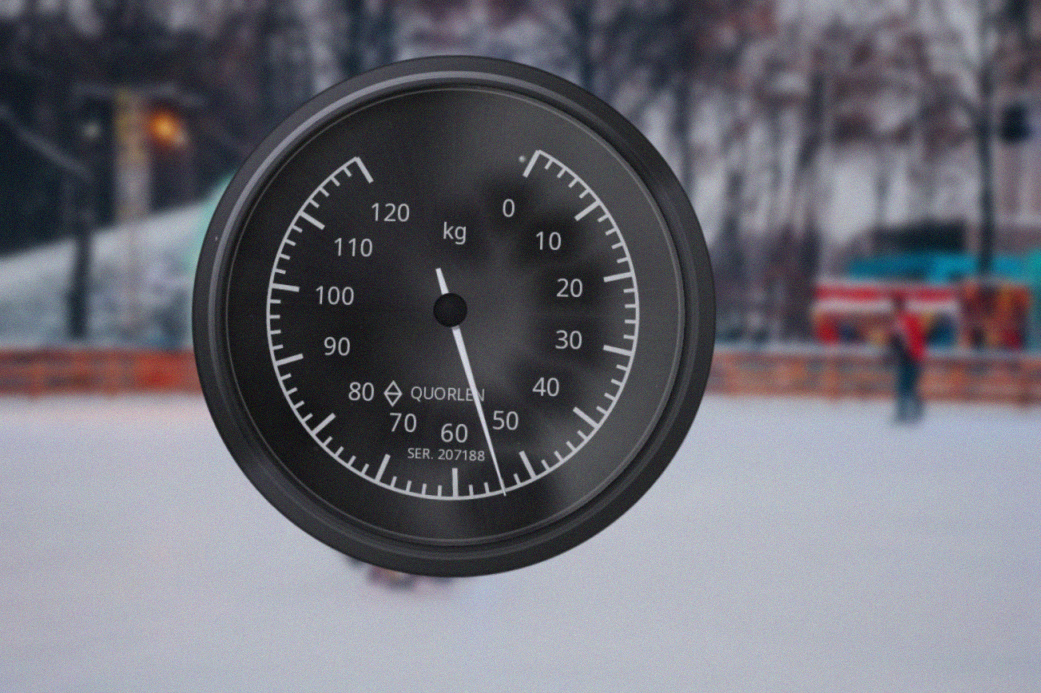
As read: **54** kg
